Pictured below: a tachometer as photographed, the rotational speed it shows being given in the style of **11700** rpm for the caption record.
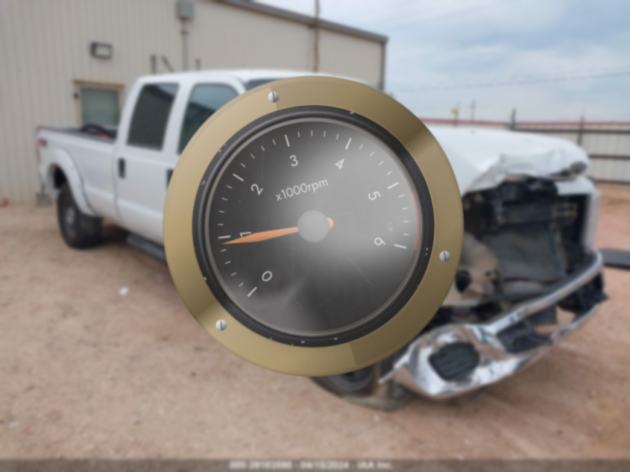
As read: **900** rpm
